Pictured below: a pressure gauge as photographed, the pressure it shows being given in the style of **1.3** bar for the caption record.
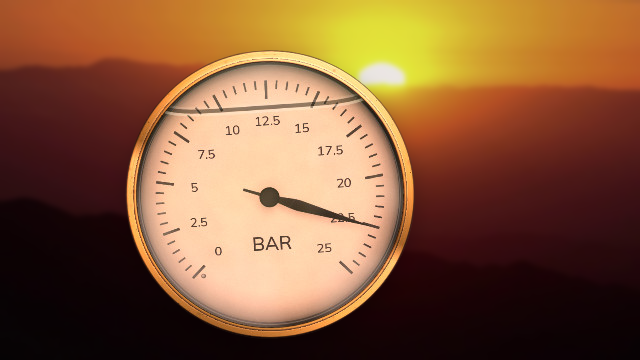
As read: **22.5** bar
